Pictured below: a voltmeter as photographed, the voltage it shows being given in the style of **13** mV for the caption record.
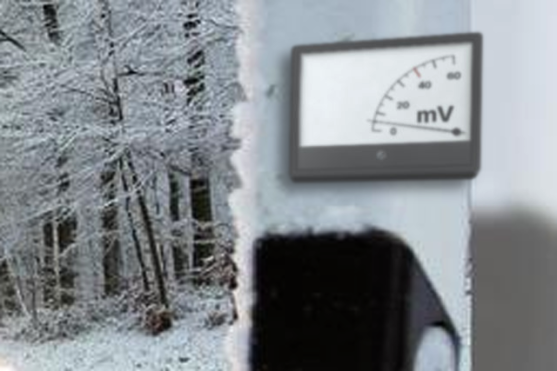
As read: **5** mV
